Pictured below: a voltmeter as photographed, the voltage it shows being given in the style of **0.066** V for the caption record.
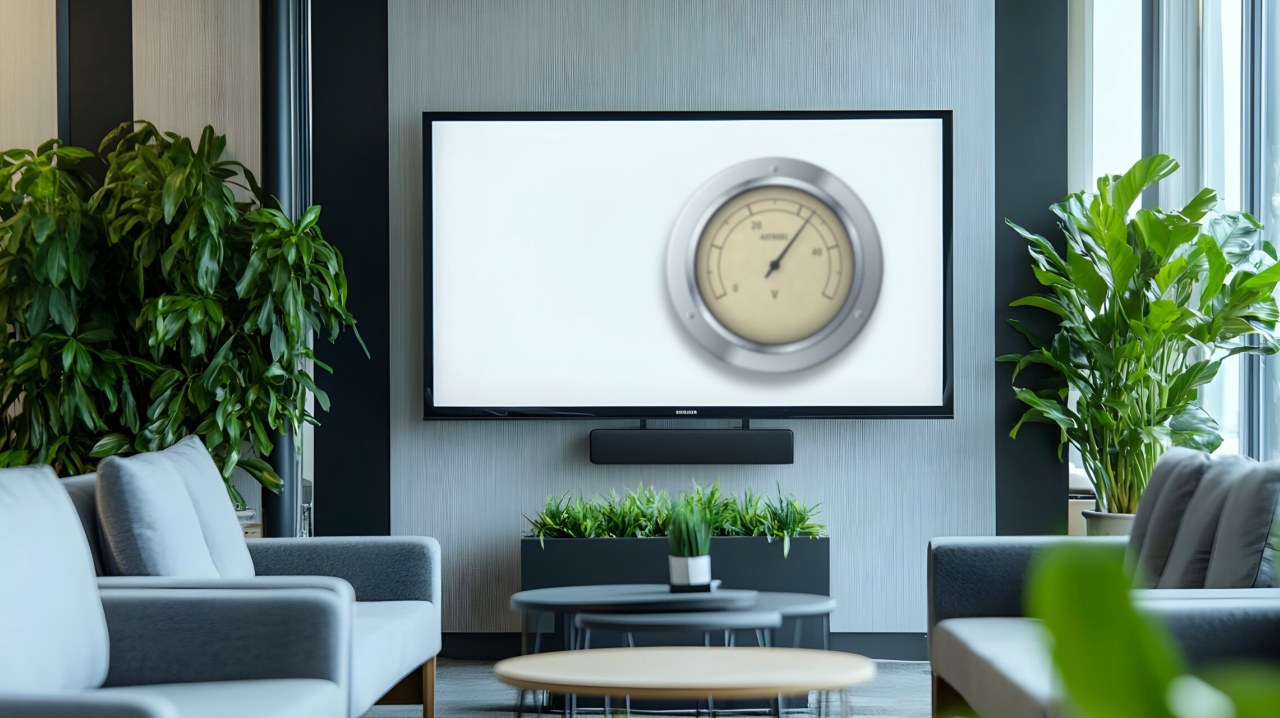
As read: **32.5** V
